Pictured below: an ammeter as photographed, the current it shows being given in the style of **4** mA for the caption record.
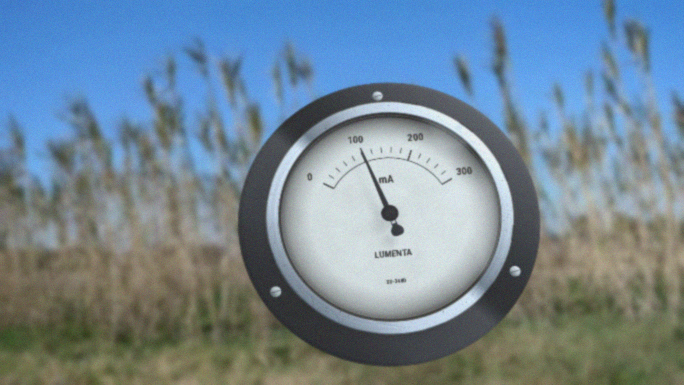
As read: **100** mA
